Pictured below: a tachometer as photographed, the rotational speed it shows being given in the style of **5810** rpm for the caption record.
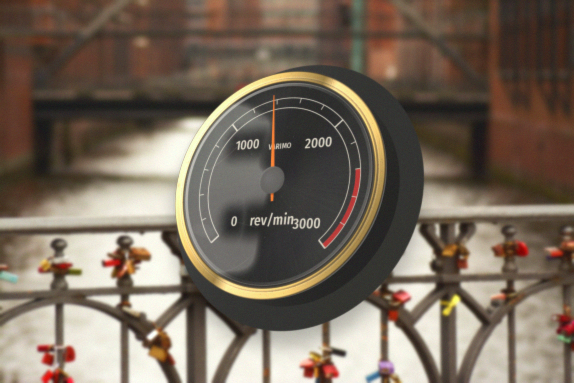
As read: **1400** rpm
